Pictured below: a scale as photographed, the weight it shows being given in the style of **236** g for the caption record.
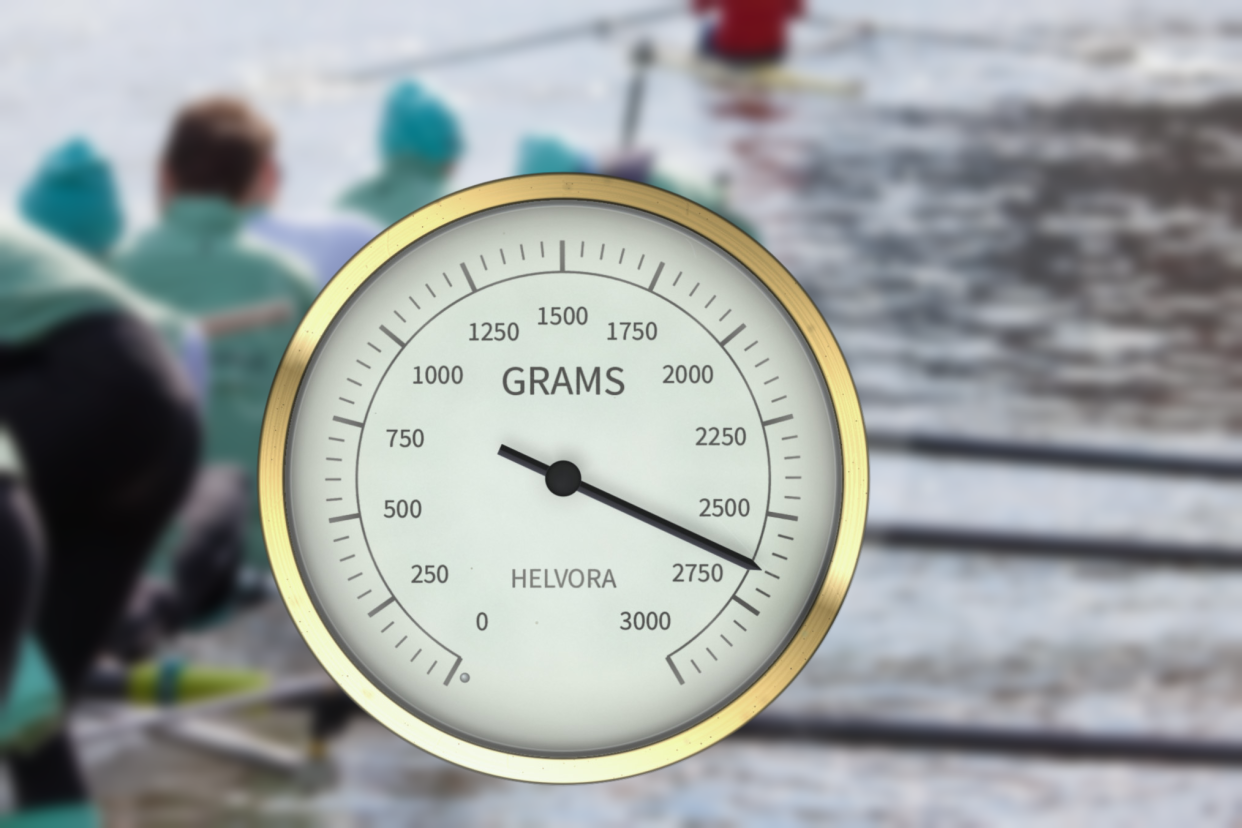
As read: **2650** g
